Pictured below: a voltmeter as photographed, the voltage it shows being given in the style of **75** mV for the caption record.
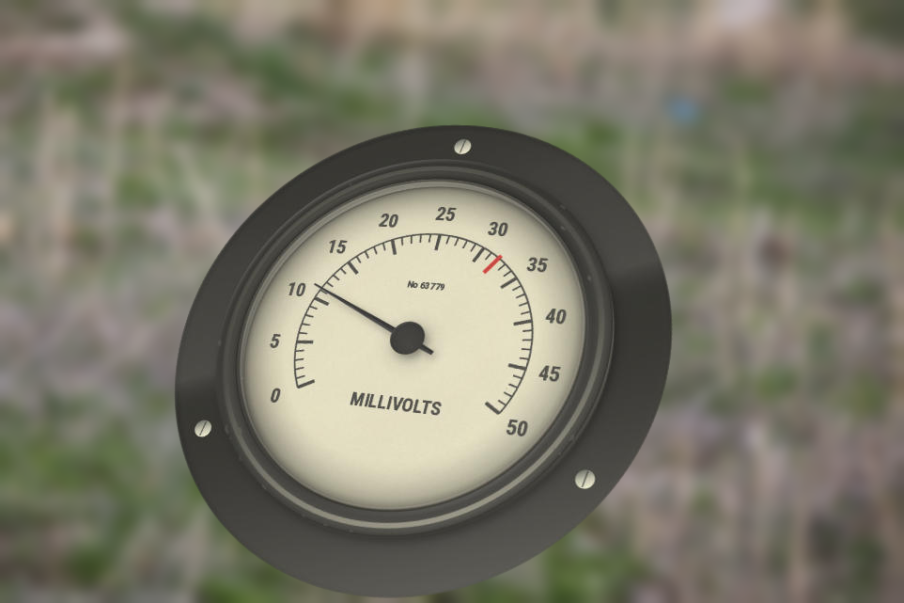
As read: **11** mV
